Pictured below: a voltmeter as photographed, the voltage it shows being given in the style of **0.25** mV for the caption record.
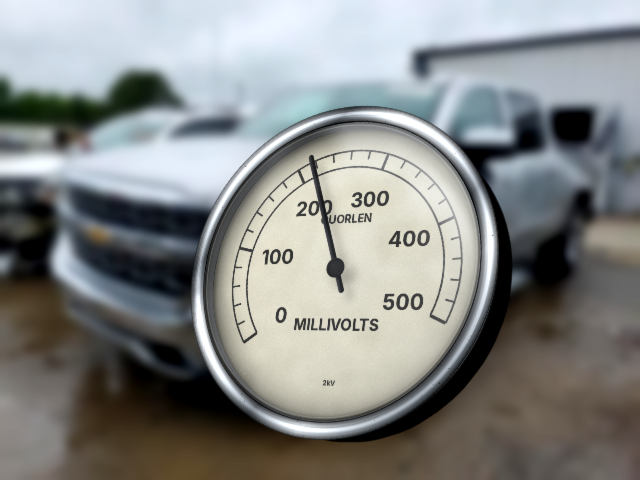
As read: **220** mV
